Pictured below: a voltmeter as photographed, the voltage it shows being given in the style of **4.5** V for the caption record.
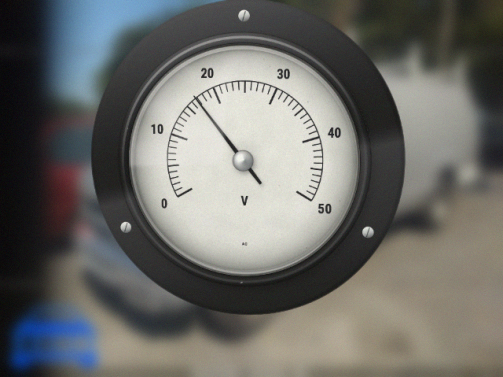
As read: **17** V
